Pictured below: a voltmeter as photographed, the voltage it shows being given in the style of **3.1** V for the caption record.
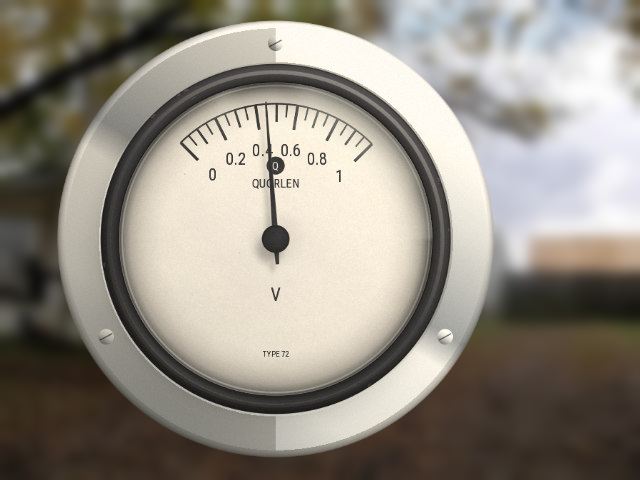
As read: **0.45** V
